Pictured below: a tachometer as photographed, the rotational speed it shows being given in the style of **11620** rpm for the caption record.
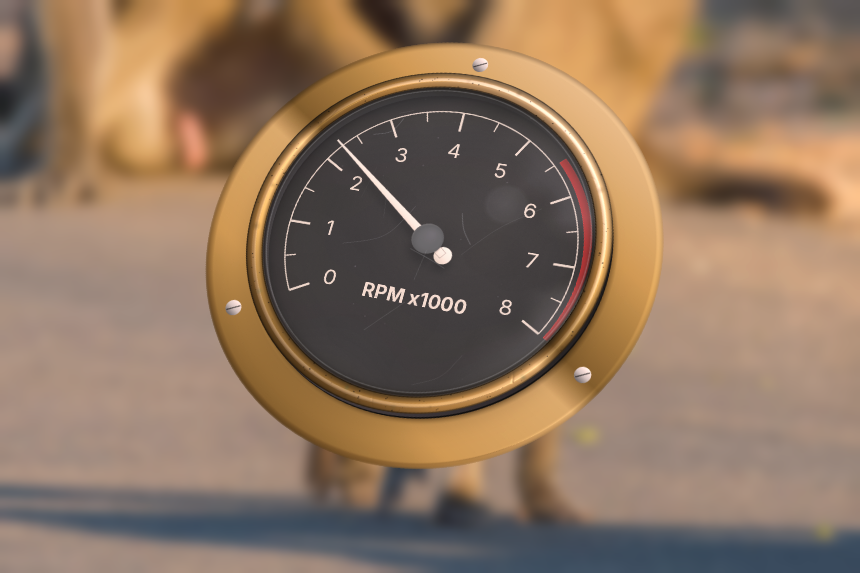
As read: **2250** rpm
